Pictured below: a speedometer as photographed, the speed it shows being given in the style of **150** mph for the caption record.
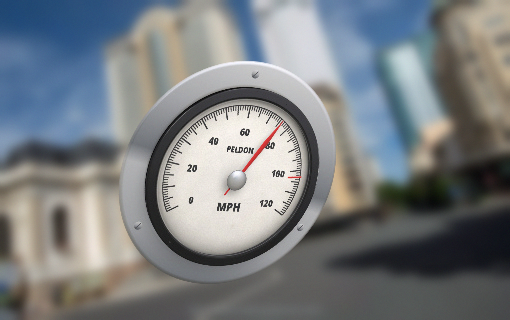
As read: **75** mph
